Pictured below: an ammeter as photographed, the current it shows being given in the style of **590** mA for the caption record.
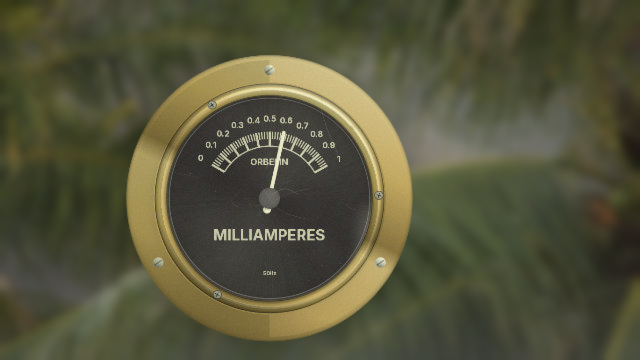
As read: **0.6** mA
